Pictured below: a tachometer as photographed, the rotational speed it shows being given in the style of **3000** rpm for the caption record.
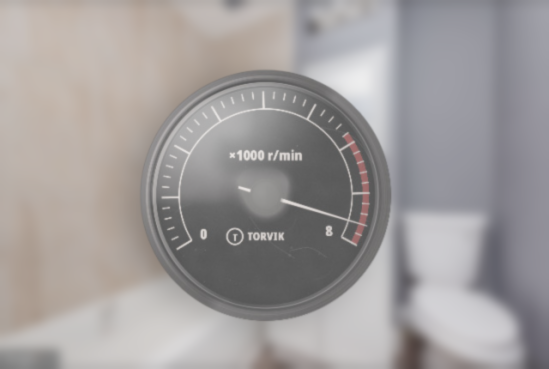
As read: **7600** rpm
